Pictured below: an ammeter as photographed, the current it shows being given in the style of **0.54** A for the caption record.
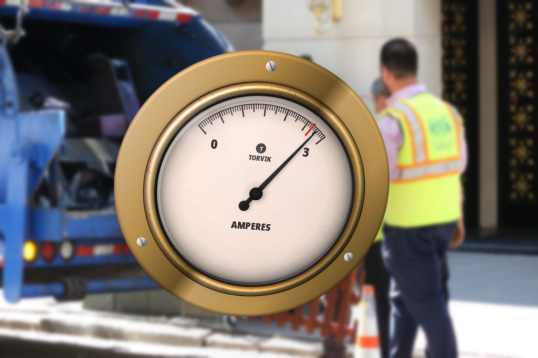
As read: **2.75** A
